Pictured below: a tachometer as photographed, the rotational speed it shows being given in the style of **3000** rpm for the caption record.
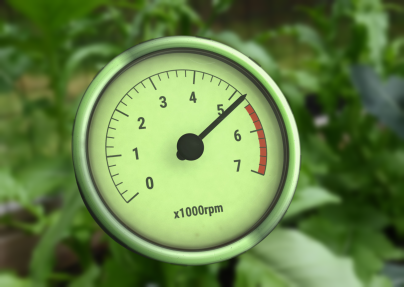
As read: **5200** rpm
